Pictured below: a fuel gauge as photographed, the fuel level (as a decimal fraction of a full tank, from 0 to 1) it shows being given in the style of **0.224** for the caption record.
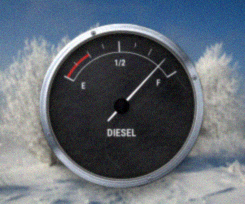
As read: **0.875**
